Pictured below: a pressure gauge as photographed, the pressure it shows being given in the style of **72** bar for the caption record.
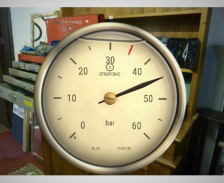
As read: **45** bar
